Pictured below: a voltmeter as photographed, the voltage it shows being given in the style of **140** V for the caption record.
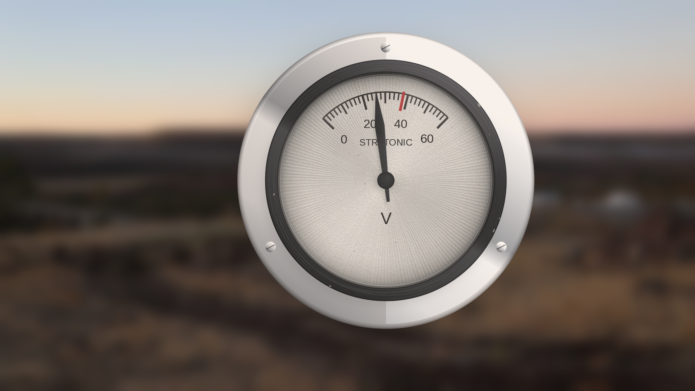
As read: **26** V
